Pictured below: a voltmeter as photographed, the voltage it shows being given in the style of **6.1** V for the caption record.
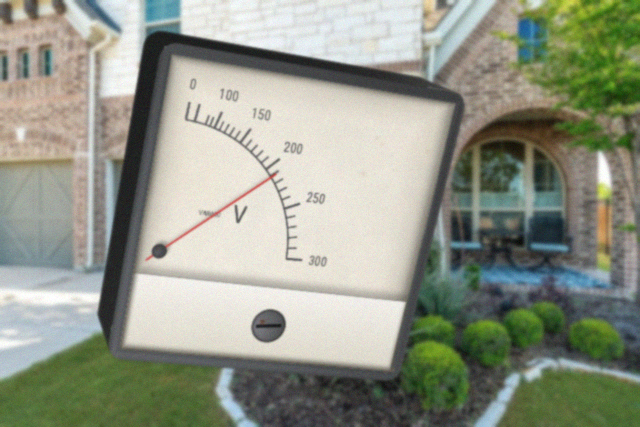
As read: **210** V
